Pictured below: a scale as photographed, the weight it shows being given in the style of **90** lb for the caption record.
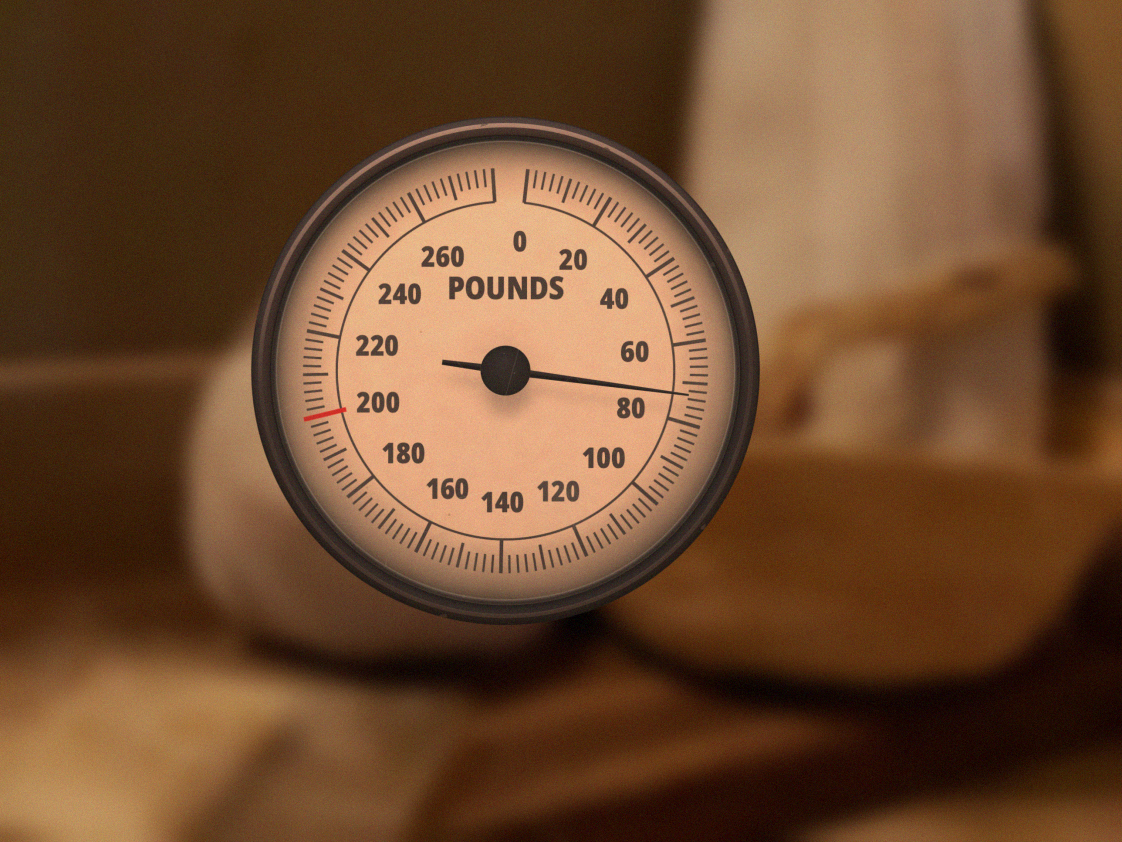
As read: **73** lb
